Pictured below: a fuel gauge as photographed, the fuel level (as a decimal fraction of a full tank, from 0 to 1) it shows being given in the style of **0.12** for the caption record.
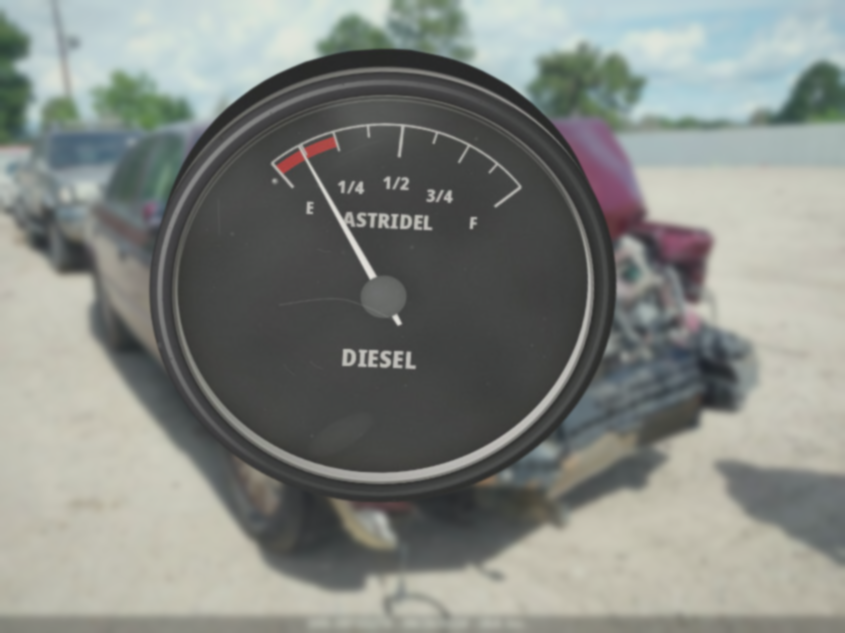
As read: **0.125**
